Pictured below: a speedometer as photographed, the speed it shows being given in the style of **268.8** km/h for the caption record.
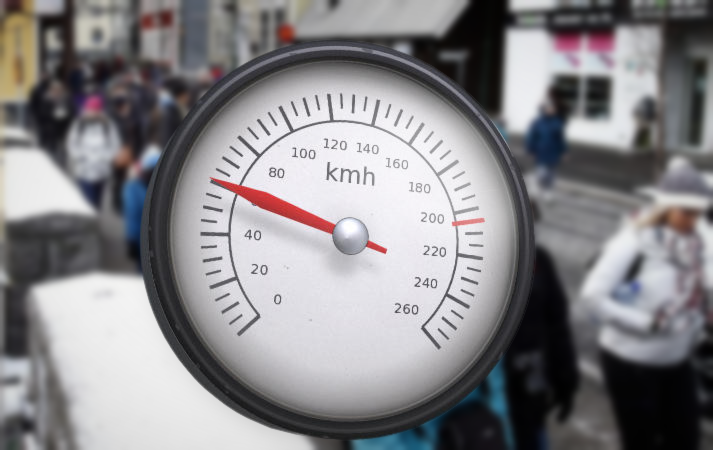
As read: **60** km/h
